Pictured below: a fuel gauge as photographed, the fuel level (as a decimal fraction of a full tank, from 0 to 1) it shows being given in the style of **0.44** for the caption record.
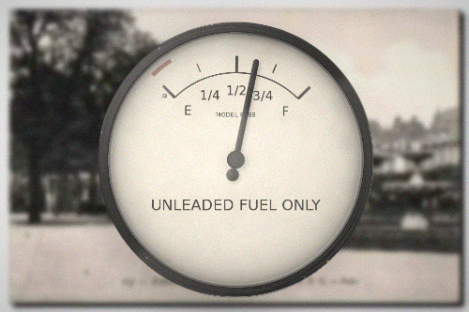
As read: **0.625**
